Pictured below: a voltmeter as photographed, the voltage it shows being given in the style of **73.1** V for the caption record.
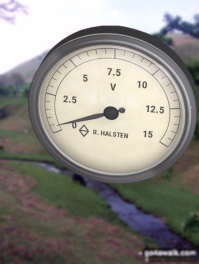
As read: **0.5** V
